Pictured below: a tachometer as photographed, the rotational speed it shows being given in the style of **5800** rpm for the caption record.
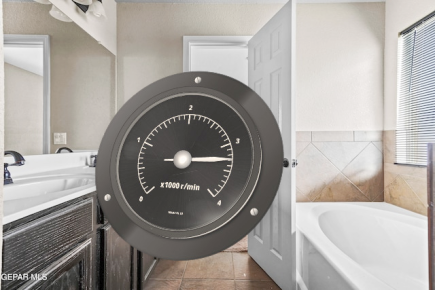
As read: **3300** rpm
